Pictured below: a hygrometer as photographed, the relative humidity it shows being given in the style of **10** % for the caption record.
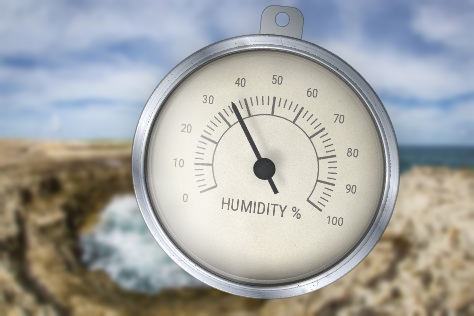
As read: **36** %
